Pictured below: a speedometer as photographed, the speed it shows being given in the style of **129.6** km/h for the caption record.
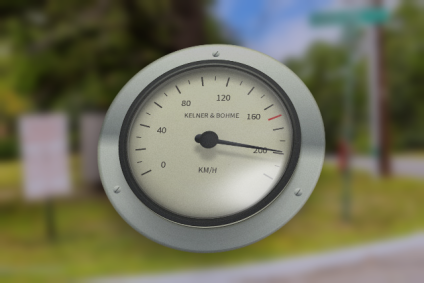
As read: **200** km/h
